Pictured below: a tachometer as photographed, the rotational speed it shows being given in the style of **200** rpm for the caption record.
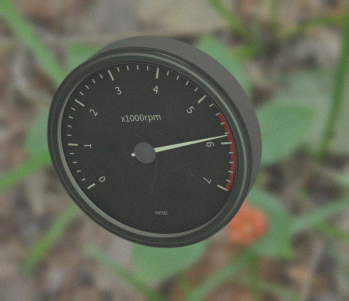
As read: **5800** rpm
